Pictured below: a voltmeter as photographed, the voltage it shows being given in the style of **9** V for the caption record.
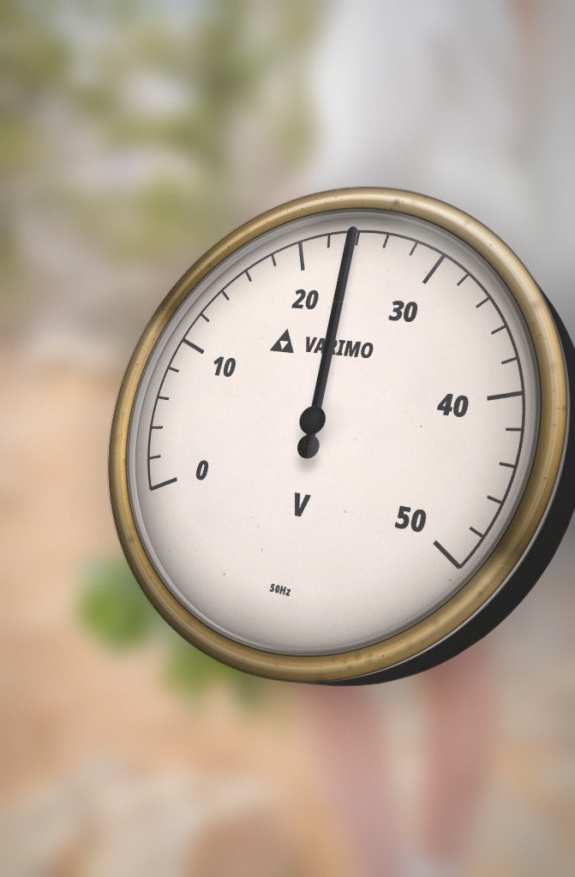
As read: **24** V
